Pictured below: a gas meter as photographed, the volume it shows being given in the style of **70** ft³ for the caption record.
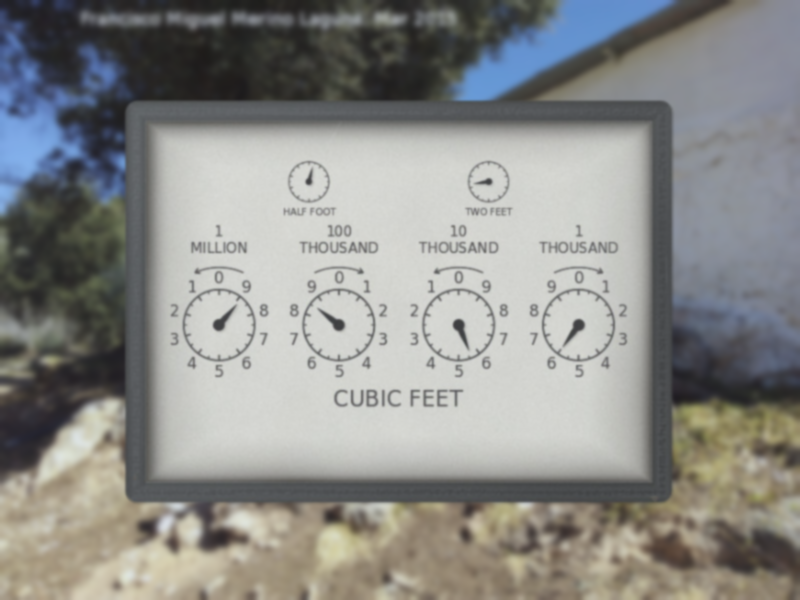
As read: **885600** ft³
